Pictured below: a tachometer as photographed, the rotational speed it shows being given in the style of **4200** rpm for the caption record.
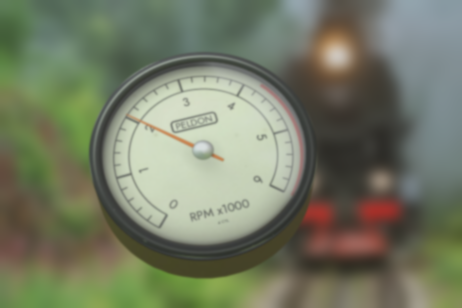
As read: **2000** rpm
